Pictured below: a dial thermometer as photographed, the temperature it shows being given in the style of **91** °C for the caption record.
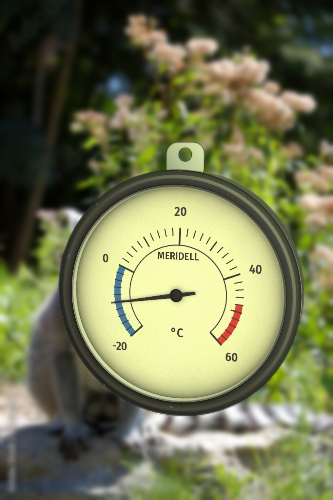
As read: **-10** °C
